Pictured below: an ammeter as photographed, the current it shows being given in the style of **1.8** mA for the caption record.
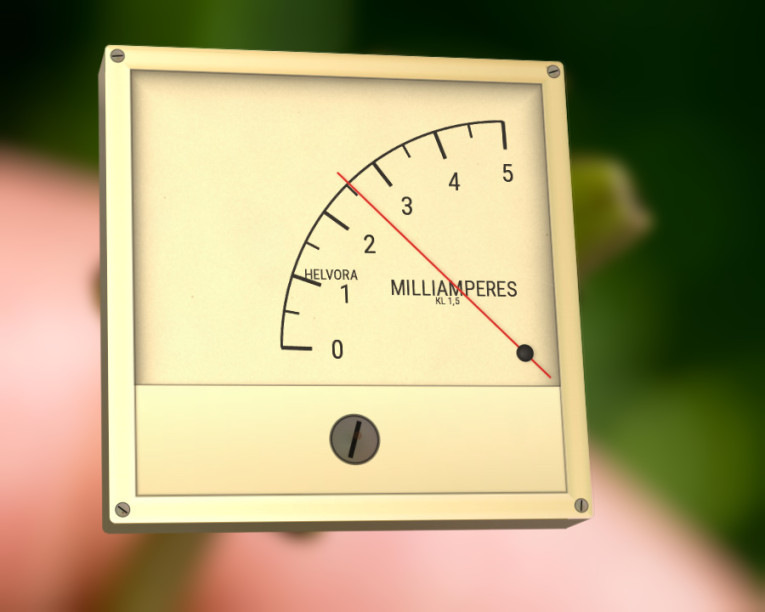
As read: **2.5** mA
